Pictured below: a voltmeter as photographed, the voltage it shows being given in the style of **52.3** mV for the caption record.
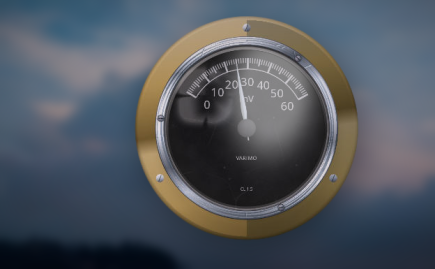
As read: **25** mV
